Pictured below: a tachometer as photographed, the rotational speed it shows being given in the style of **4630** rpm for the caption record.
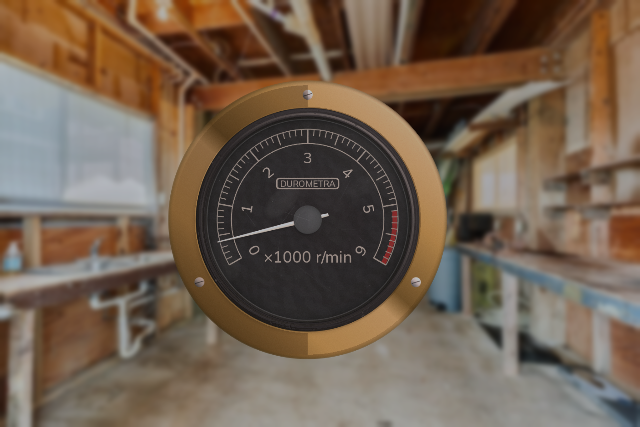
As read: **400** rpm
